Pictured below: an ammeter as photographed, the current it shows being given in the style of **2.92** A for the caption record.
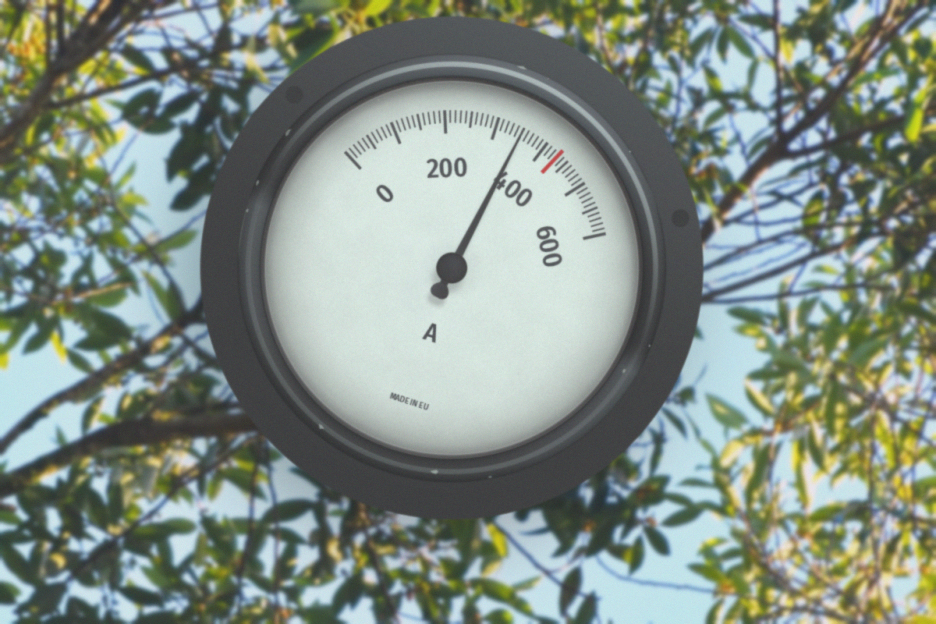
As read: **350** A
